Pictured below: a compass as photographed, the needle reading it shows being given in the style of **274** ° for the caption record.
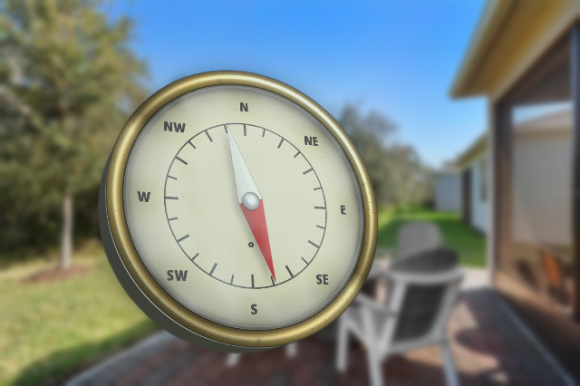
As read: **165** °
